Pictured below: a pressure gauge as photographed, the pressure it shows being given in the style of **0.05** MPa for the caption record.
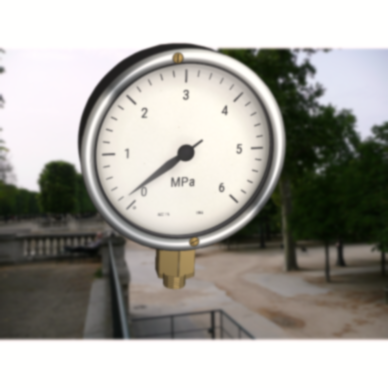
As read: **0.2** MPa
